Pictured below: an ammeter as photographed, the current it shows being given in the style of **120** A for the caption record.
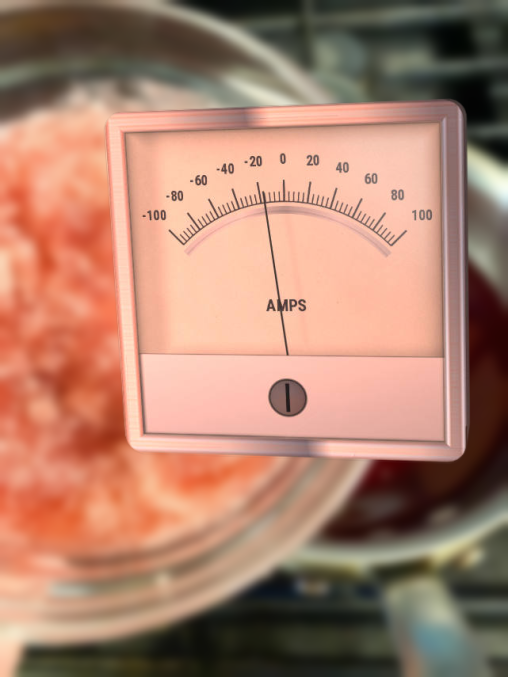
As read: **-16** A
